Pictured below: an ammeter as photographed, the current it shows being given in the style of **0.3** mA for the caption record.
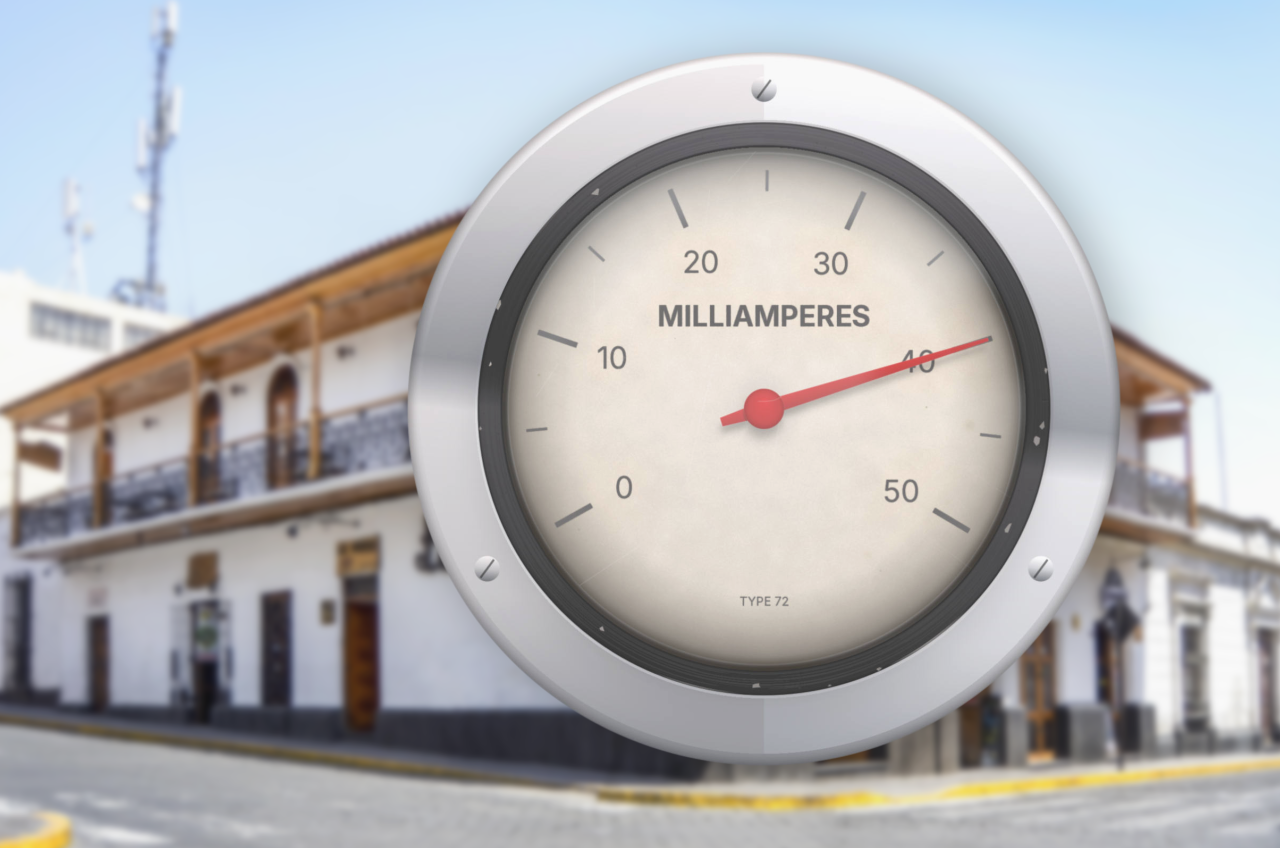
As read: **40** mA
